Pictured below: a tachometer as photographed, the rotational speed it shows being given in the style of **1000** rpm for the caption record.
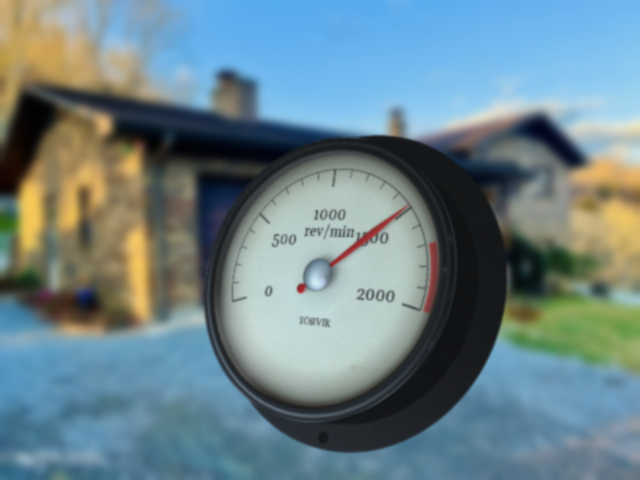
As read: **1500** rpm
